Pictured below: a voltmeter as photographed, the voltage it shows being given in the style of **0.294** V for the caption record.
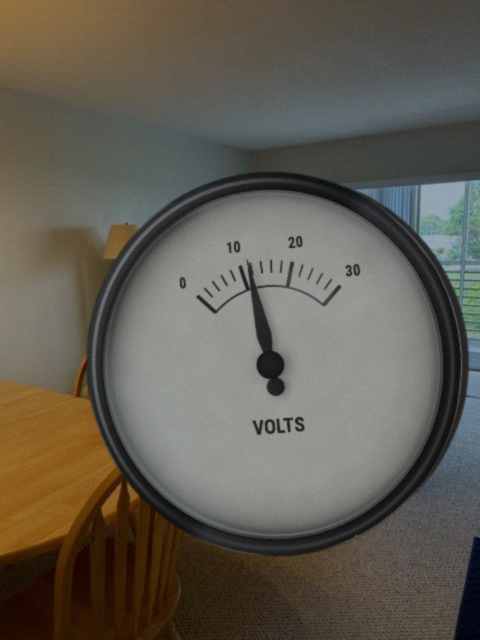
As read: **12** V
